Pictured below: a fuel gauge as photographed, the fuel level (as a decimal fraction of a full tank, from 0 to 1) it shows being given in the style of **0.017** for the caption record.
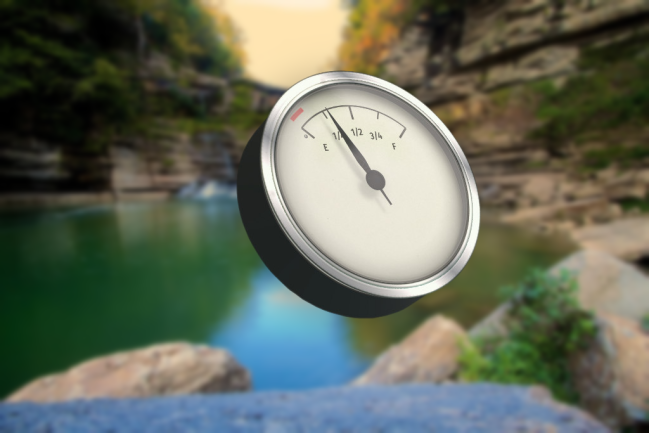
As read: **0.25**
